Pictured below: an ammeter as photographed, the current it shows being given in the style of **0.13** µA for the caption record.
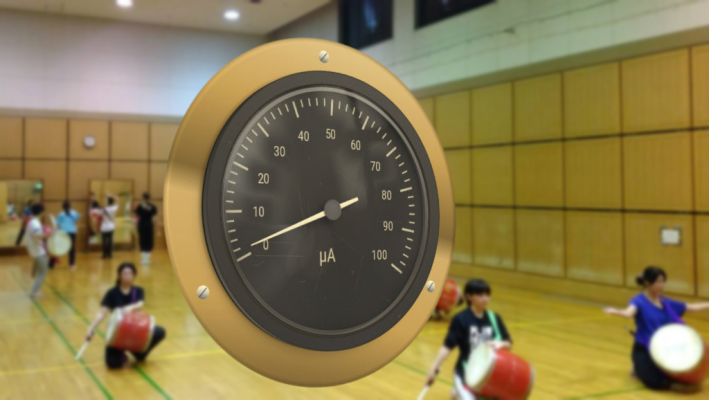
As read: **2** µA
